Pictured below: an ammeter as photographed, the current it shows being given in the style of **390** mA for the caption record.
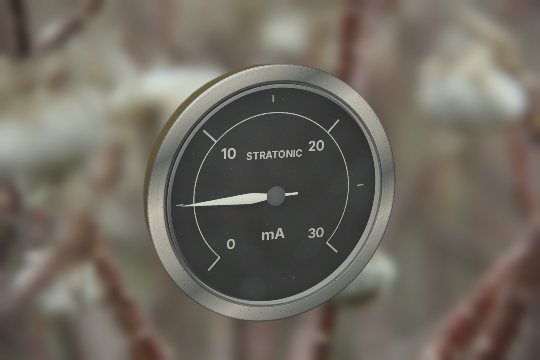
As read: **5** mA
